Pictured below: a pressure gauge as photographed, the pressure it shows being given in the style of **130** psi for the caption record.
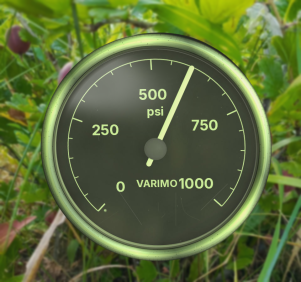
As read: **600** psi
